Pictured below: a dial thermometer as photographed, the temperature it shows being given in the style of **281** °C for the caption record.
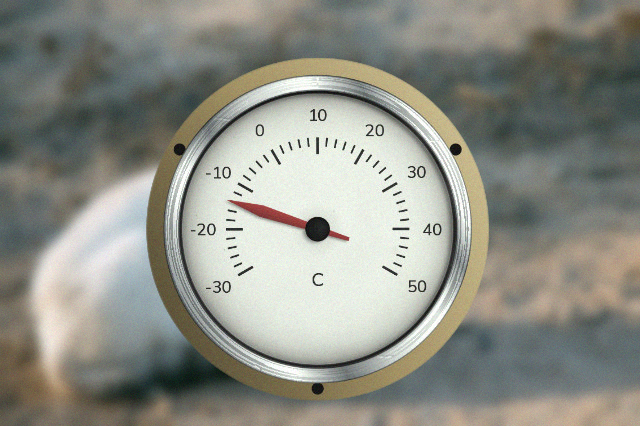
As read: **-14** °C
